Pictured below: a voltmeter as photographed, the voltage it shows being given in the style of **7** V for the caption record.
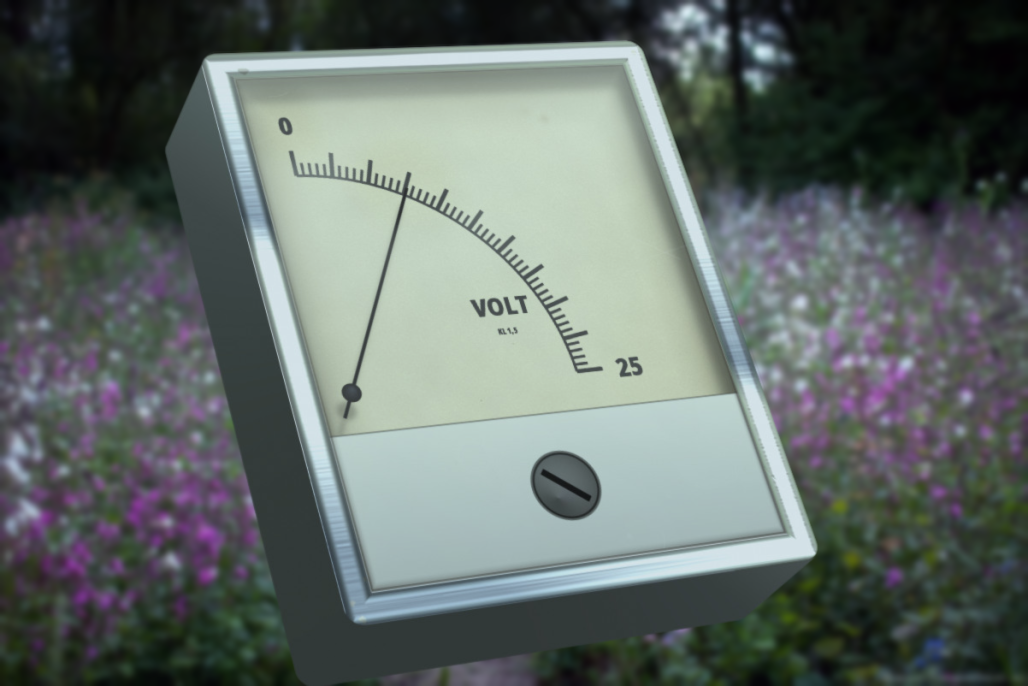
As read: **7.5** V
